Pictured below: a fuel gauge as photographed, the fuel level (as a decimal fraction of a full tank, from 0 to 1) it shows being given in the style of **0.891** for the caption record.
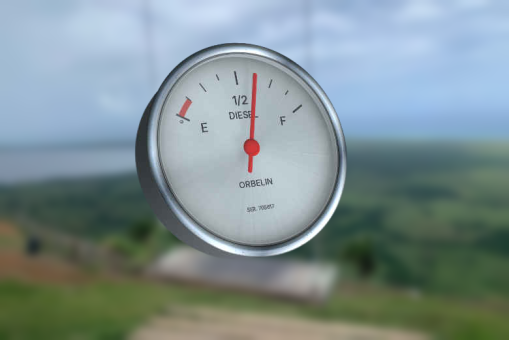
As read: **0.625**
